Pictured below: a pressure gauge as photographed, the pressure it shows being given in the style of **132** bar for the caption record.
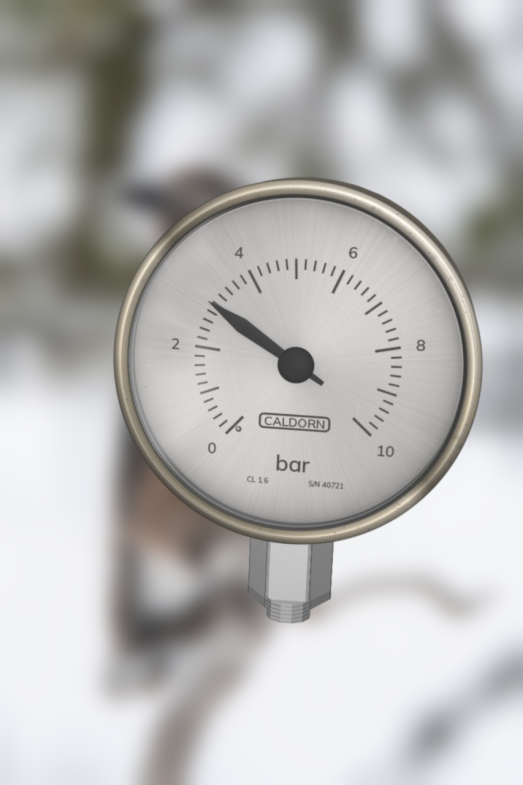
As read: **3** bar
